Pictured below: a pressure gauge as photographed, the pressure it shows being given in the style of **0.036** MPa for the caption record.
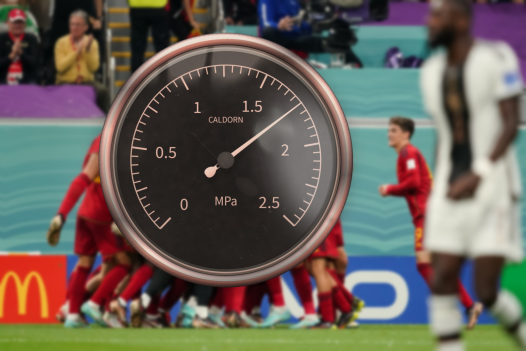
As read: **1.75** MPa
